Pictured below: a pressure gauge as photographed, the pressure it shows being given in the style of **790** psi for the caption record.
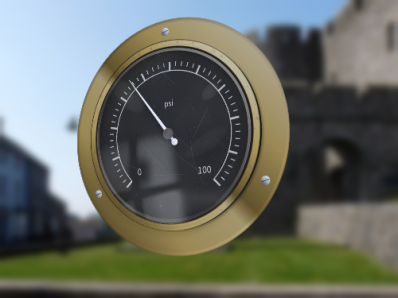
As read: **36** psi
